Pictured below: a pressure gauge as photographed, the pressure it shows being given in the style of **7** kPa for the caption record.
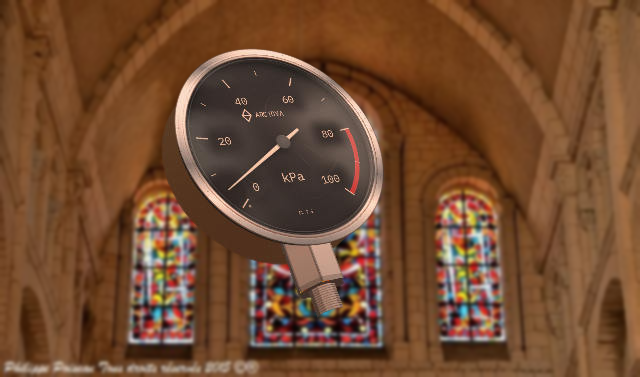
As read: **5** kPa
